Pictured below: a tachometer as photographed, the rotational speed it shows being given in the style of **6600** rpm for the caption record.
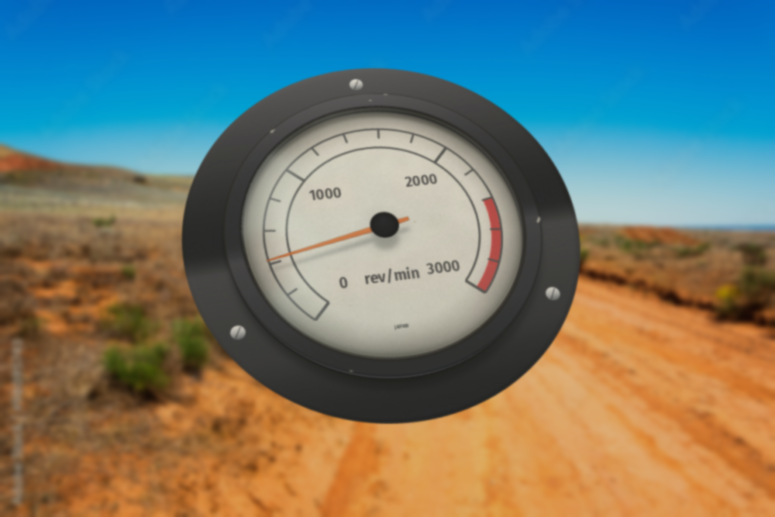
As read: **400** rpm
